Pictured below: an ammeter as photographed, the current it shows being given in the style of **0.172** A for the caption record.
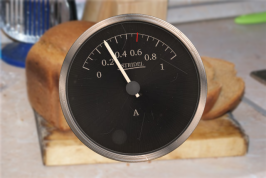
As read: **0.3** A
